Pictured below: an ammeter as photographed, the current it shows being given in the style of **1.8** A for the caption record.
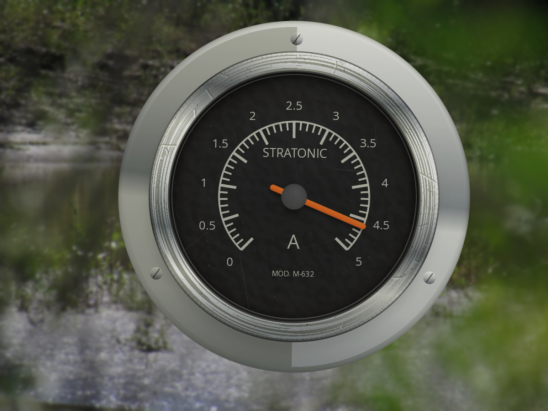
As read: **4.6** A
